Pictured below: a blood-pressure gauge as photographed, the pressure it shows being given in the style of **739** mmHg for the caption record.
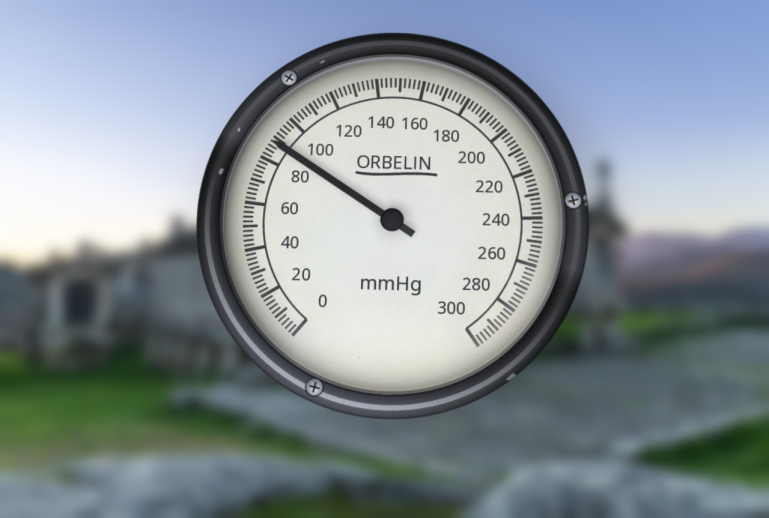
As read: **88** mmHg
